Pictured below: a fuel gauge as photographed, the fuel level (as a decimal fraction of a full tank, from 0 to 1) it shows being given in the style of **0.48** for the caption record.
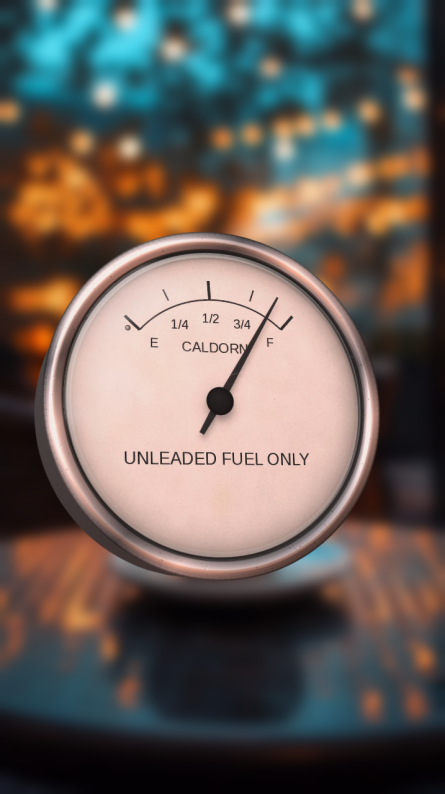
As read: **0.875**
